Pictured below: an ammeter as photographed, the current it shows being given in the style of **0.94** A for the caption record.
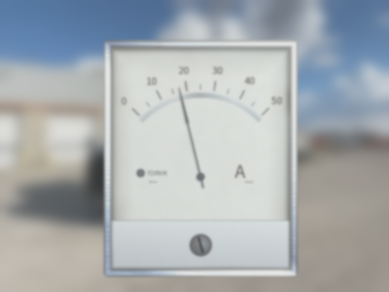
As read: **17.5** A
